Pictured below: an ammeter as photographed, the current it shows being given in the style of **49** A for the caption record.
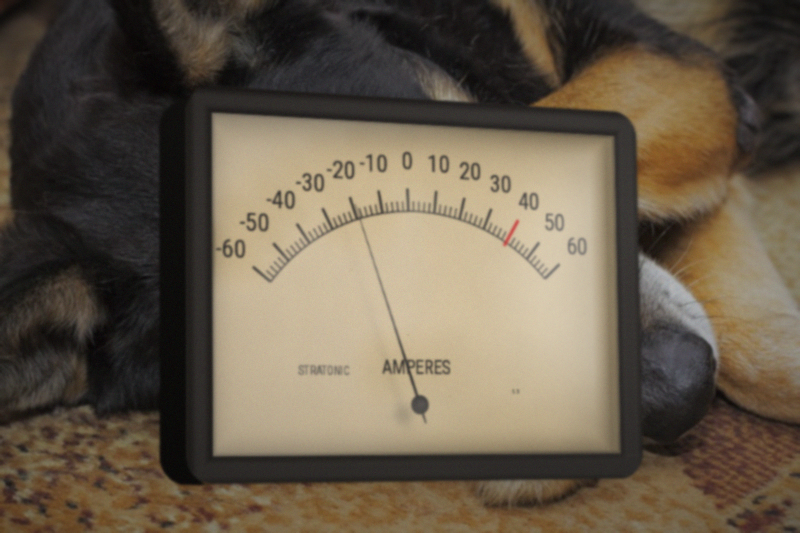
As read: **-20** A
